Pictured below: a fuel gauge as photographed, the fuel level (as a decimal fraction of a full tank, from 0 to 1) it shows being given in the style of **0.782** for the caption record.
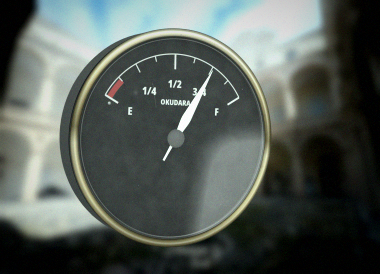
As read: **0.75**
